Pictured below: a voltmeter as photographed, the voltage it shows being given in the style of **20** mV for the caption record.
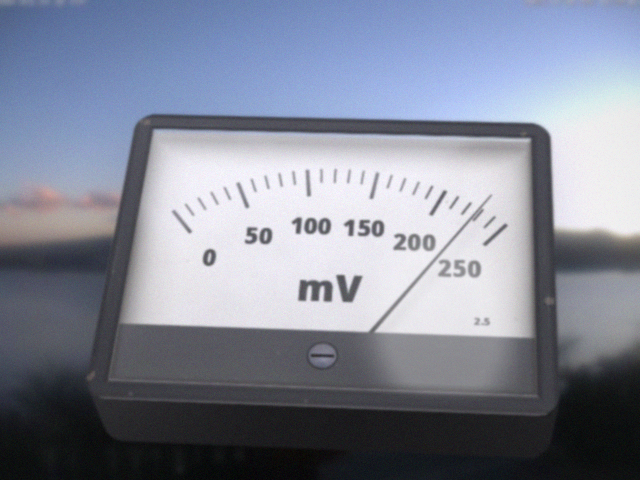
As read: **230** mV
